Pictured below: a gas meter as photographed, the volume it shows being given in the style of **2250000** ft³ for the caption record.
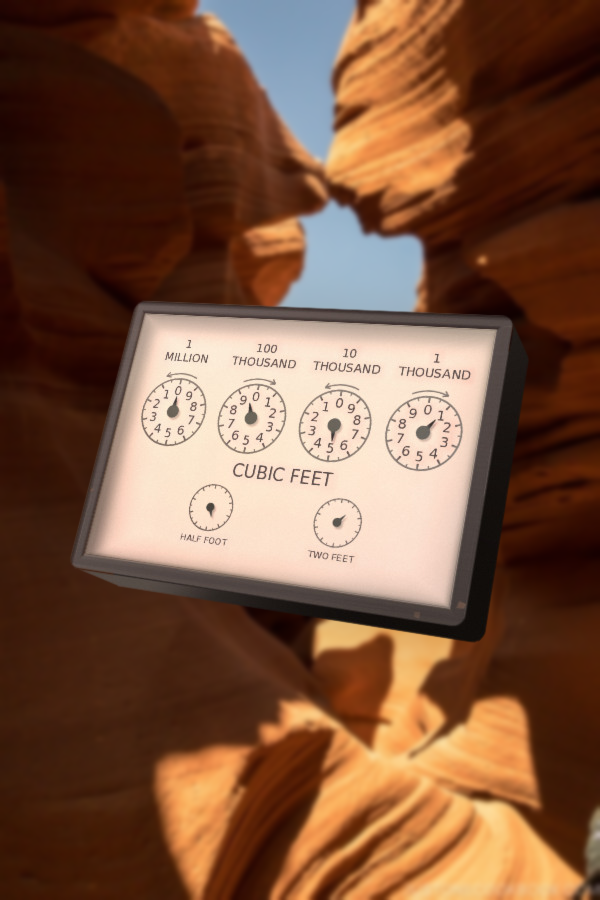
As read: **995100** ft³
